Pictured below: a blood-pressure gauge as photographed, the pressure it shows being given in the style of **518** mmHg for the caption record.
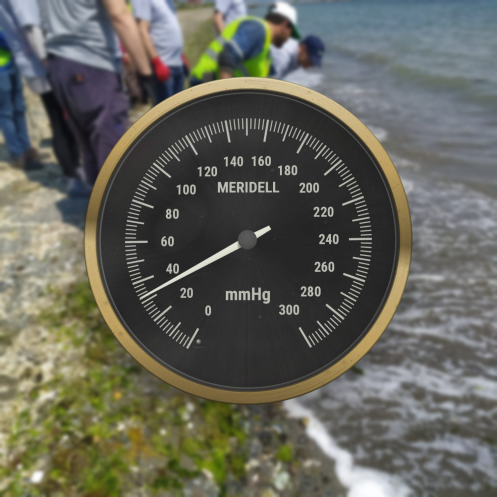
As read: **32** mmHg
